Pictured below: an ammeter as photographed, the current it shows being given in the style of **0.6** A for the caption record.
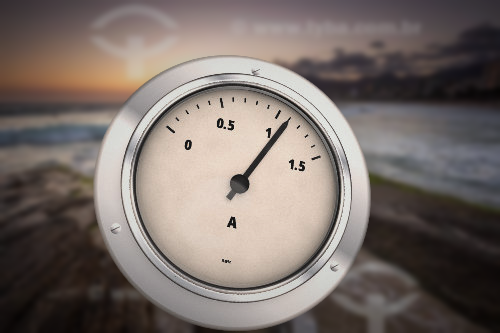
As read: **1.1** A
